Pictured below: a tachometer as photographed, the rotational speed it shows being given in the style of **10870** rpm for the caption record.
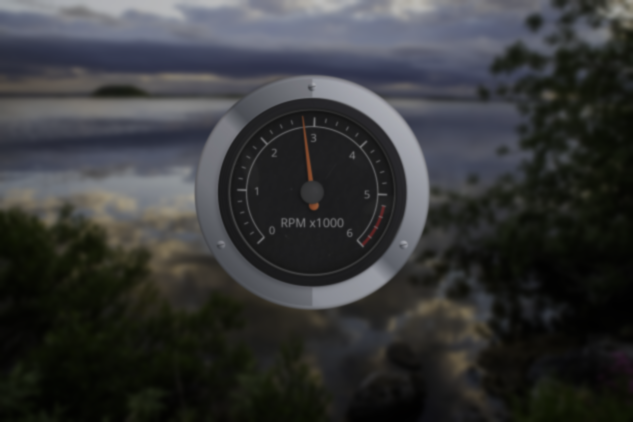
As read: **2800** rpm
